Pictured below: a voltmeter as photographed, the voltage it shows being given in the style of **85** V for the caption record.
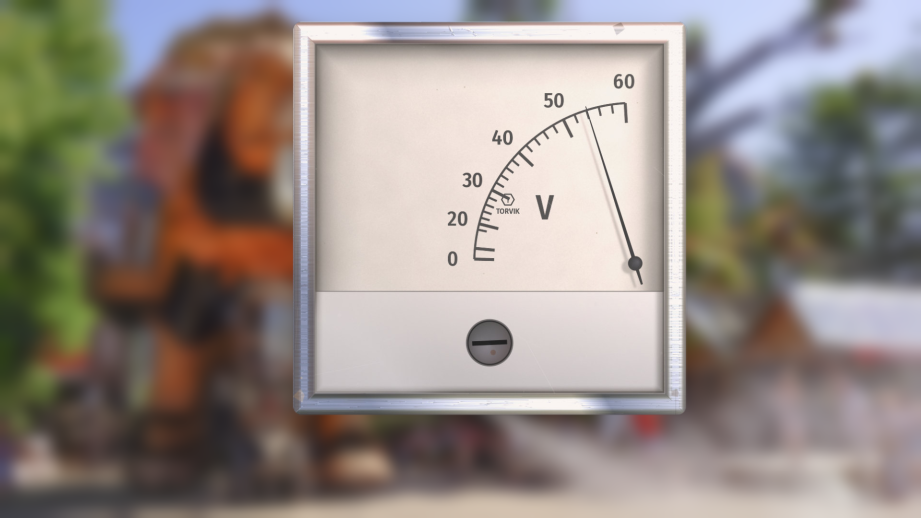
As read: **54** V
